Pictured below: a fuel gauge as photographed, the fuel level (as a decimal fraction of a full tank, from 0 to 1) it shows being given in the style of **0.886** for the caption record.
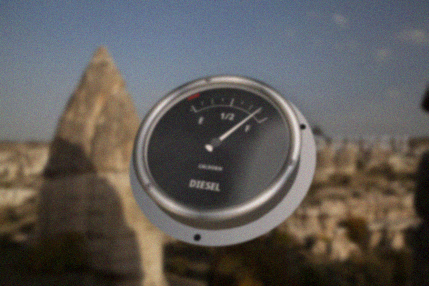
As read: **0.875**
